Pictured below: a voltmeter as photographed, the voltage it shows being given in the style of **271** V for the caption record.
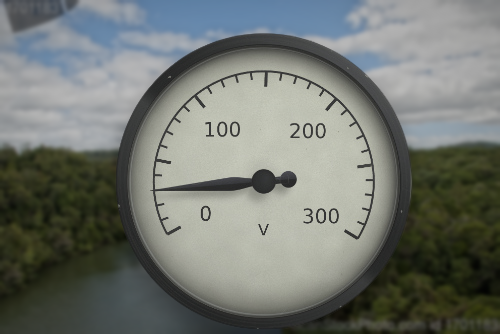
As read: **30** V
